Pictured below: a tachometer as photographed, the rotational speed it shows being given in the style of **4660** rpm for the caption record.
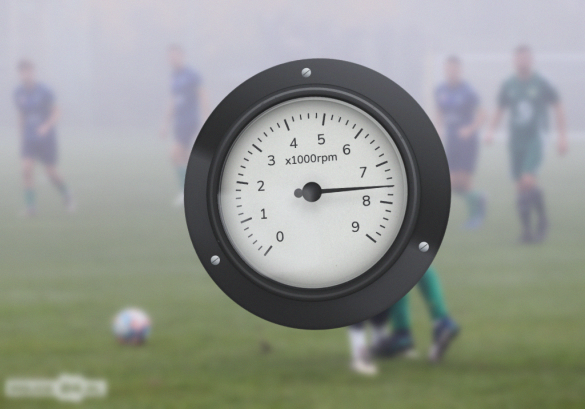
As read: **7600** rpm
